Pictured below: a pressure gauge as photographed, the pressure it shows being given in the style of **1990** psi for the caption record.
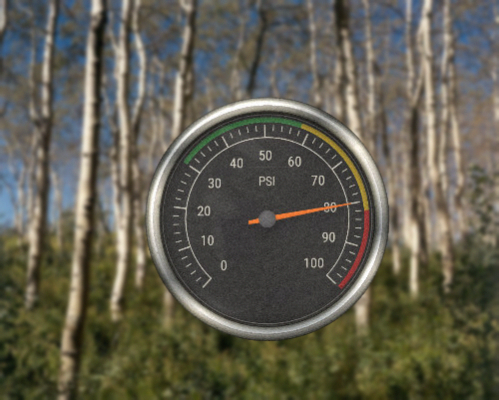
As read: **80** psi
